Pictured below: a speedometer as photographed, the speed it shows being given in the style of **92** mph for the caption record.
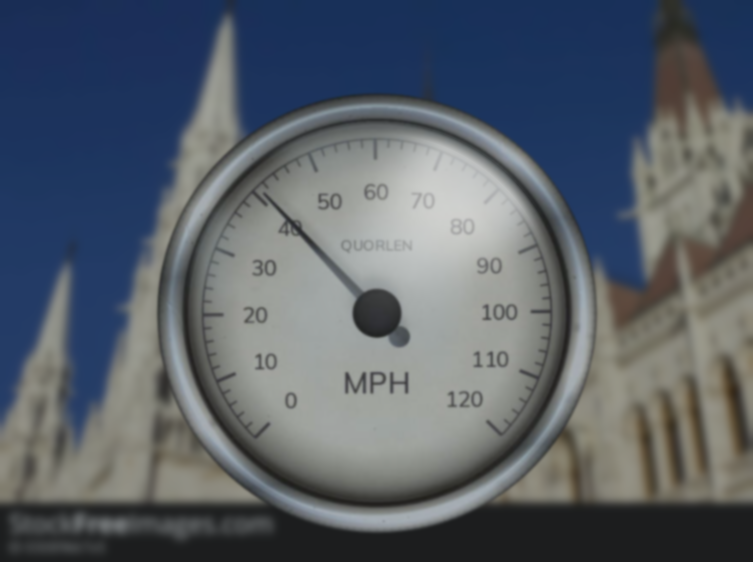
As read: **41** mph
